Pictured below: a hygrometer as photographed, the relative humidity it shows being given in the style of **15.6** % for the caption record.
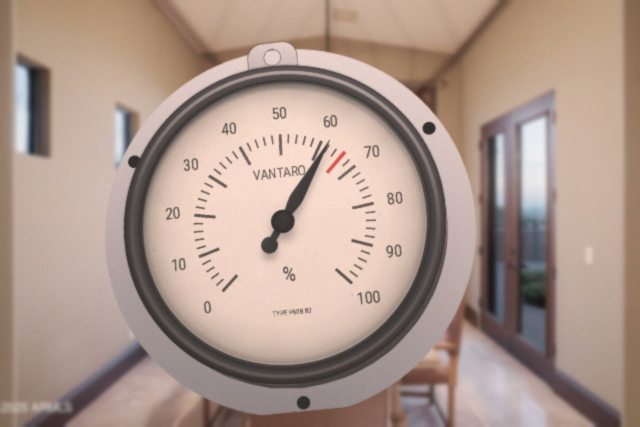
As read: **62** %
